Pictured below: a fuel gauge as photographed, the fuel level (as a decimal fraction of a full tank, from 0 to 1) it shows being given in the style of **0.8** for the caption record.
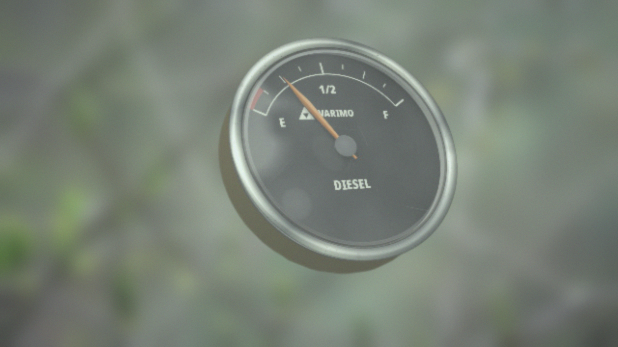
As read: **0.25**
